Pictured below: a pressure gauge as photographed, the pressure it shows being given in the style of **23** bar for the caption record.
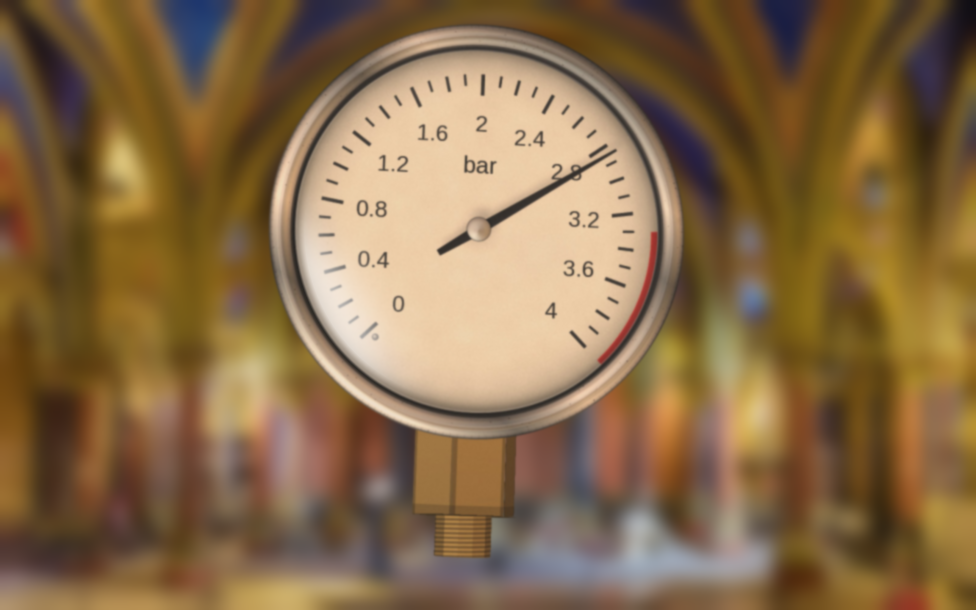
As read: **2.85** bar
